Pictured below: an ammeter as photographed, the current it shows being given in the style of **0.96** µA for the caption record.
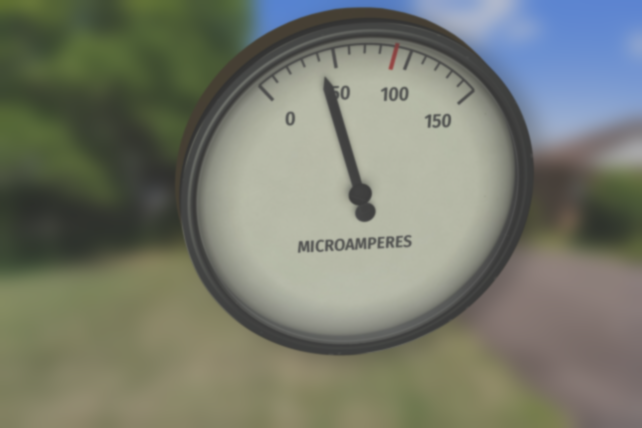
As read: **40** µA
